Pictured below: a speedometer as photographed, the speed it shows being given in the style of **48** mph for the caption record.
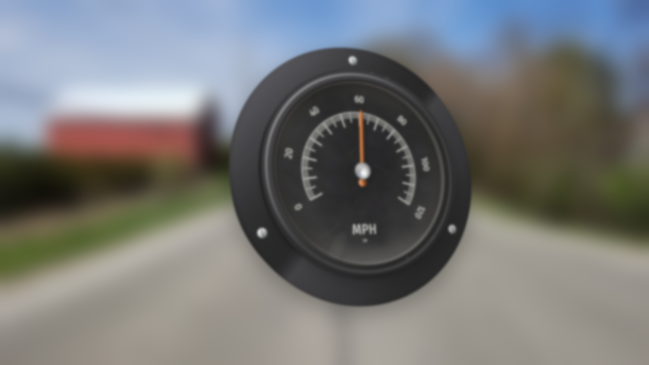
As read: **60** mph
